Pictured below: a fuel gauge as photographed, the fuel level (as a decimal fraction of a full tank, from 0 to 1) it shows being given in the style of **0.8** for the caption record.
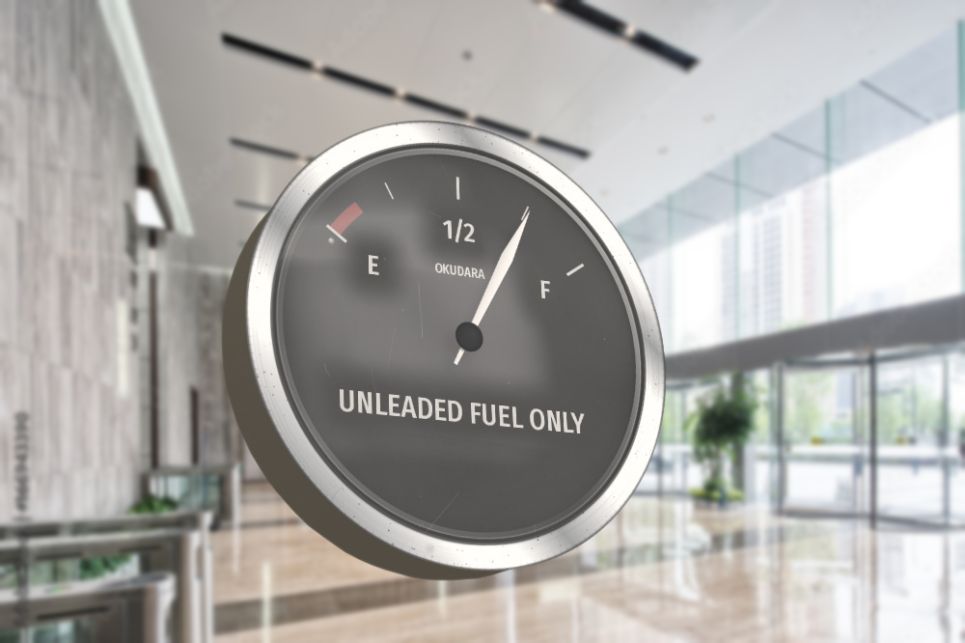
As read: **0.75**
